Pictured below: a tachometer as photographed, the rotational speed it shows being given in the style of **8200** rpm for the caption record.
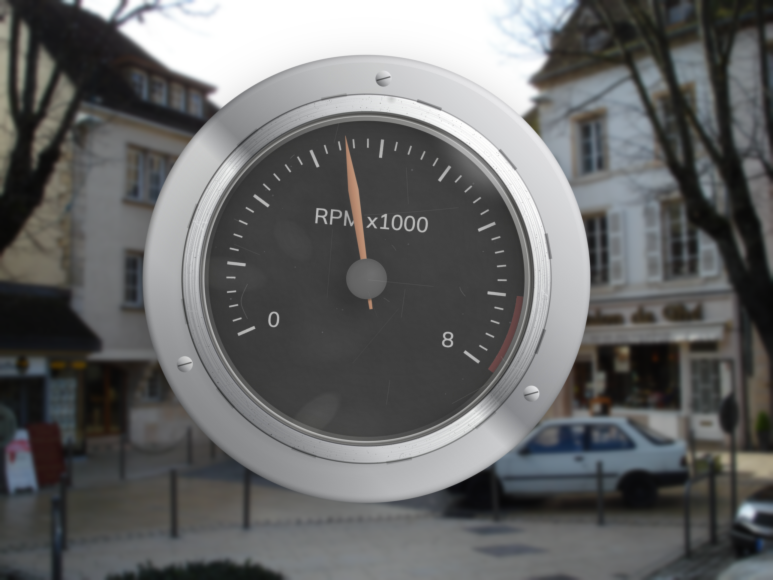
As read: **3500** rpm
